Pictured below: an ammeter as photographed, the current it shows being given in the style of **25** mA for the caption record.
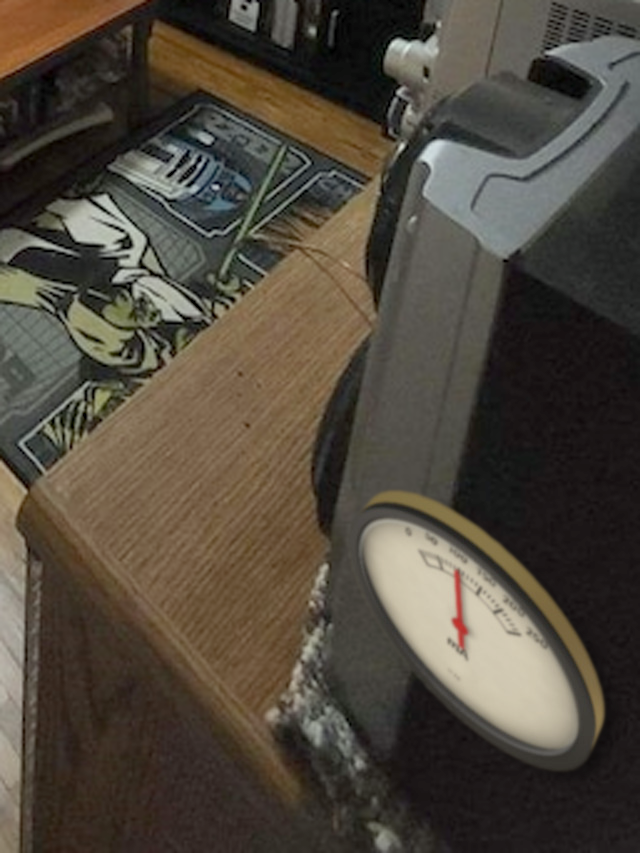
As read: **100** mA
